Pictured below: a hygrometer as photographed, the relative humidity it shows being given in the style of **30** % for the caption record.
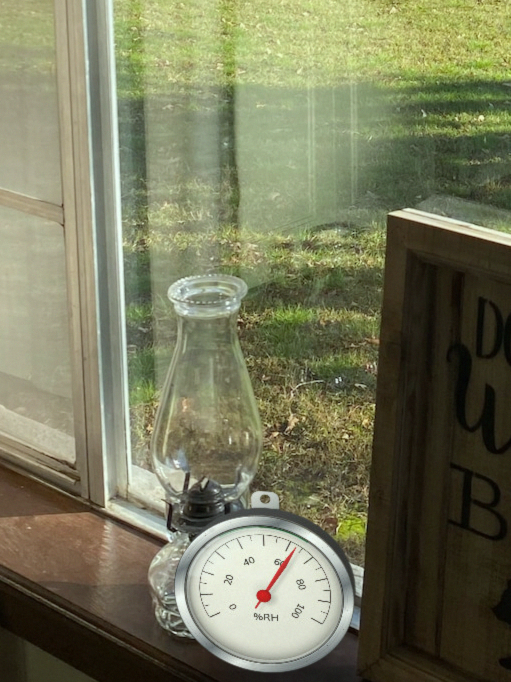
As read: **62.5** %
